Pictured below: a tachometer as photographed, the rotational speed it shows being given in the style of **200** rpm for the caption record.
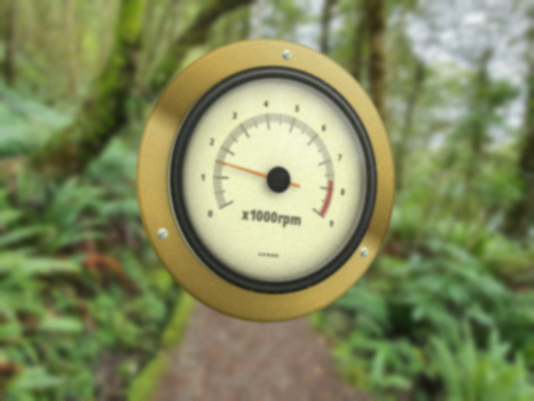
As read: **1500** rpm
